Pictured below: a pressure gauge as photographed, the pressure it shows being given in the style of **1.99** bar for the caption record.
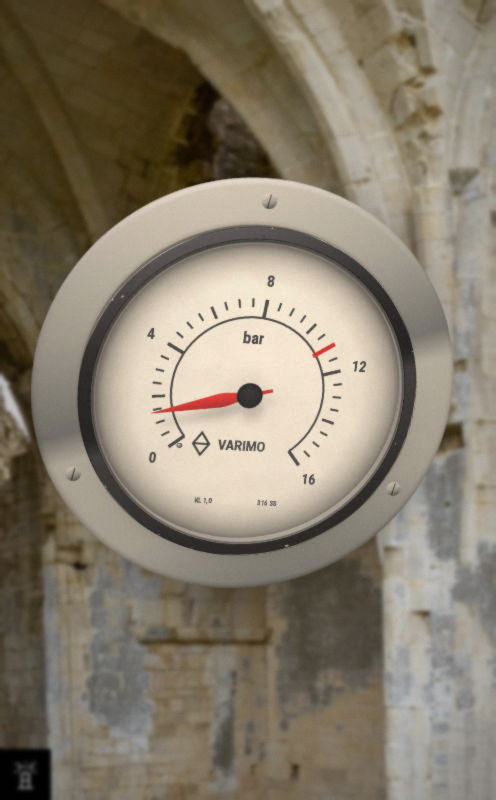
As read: **1.5** bar
